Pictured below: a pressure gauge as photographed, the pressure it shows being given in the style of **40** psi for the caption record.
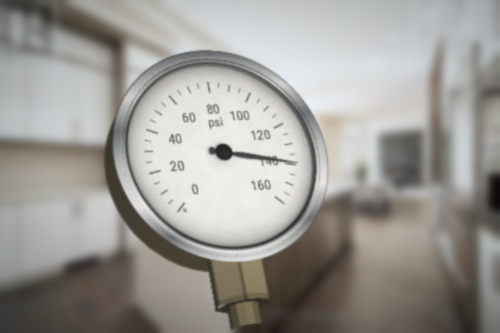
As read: **140** psi
